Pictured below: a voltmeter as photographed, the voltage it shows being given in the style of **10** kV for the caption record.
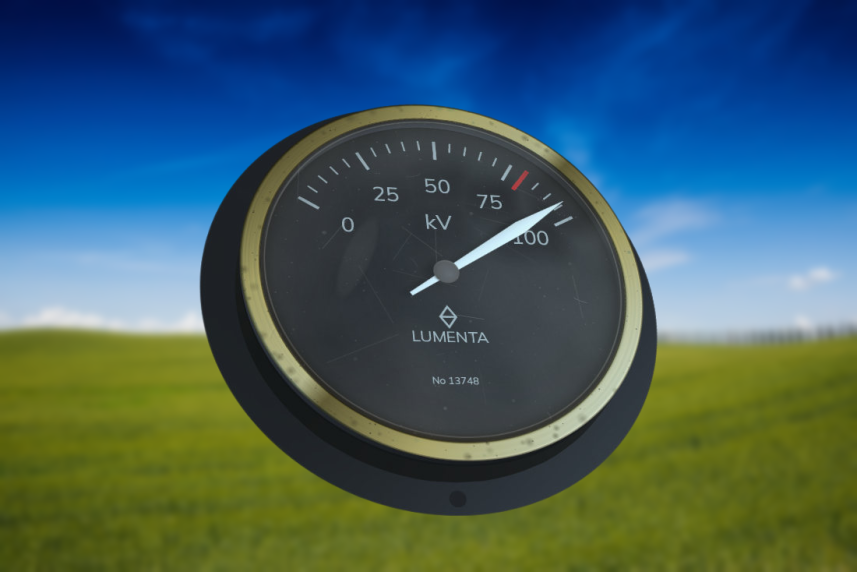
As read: **95** kV
